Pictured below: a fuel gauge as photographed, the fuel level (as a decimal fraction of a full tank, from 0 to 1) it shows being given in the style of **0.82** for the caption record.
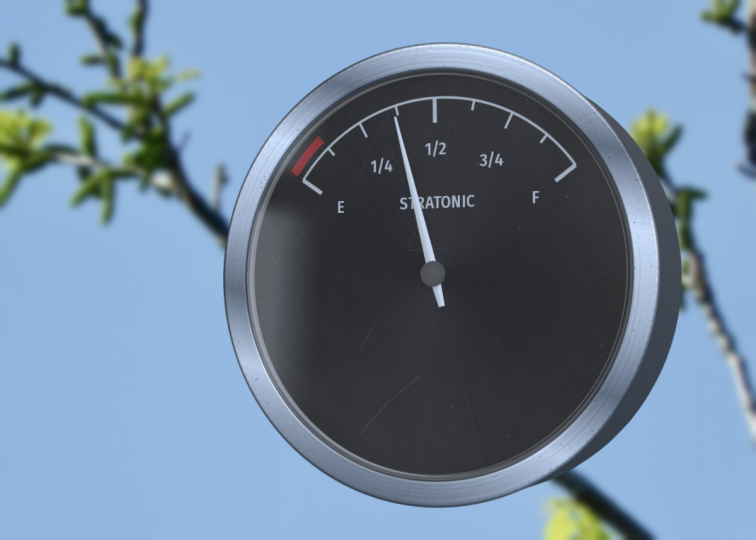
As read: **0.375**
